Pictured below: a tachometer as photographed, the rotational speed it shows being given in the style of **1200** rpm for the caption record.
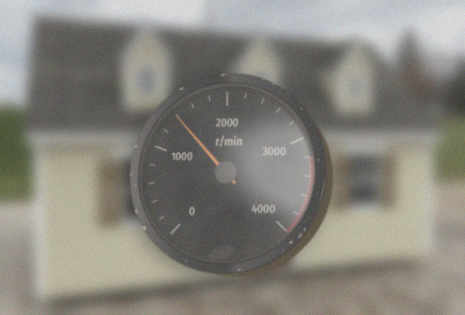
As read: **1400** rpm
